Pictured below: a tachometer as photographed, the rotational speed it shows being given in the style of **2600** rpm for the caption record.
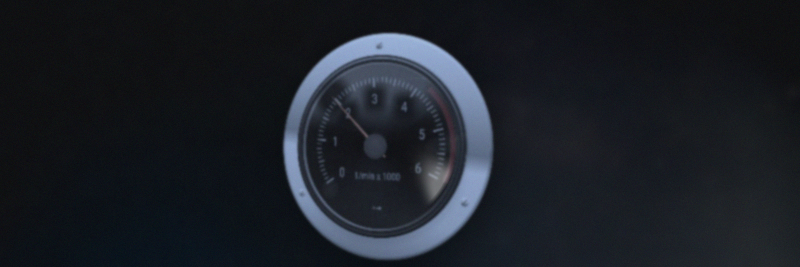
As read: **2000** rpm
